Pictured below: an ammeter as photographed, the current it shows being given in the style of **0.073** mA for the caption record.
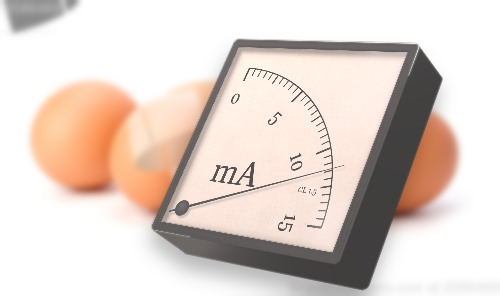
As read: **11.5** mA
